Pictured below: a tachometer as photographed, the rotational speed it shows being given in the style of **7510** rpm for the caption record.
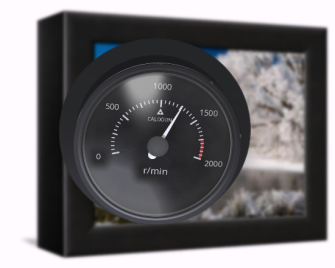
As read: **1250** rpm
